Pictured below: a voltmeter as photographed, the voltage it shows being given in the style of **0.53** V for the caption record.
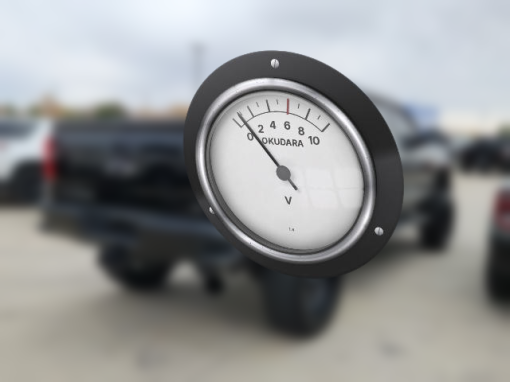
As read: **1** V
